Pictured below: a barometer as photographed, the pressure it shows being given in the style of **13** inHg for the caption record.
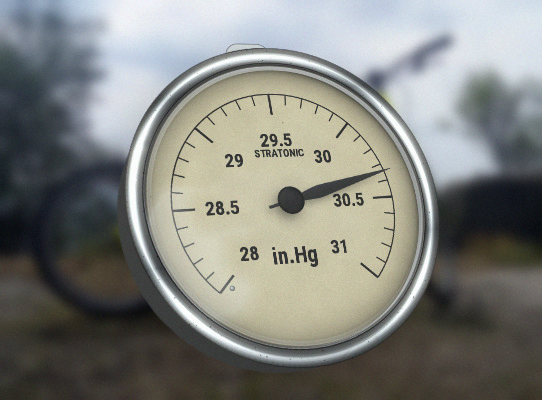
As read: **30.35** inHg
